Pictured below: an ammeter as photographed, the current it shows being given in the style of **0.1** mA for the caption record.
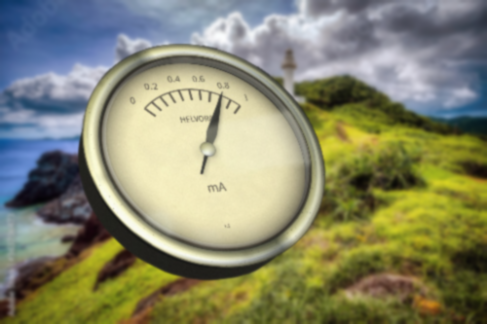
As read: **0.8** mA
